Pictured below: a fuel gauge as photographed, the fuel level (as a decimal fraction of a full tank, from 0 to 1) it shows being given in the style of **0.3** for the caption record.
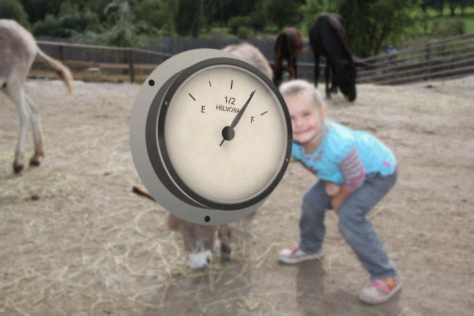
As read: **0.75**
